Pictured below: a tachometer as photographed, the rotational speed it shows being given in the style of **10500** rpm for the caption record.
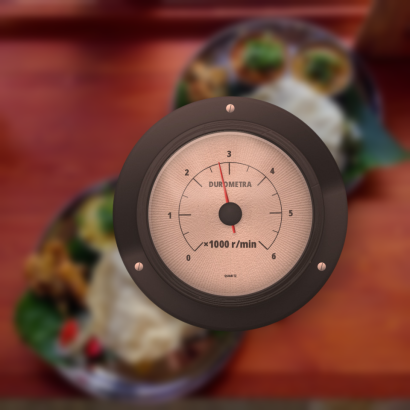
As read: **2750** rpm
